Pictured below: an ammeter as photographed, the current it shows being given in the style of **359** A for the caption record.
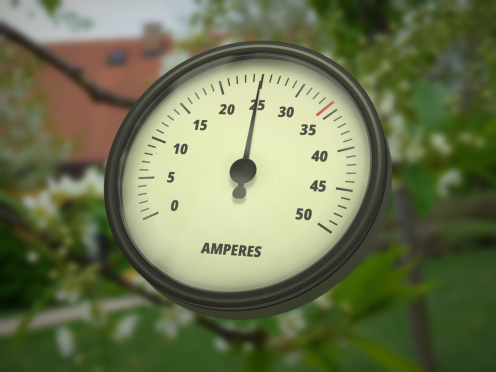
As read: **25** A
